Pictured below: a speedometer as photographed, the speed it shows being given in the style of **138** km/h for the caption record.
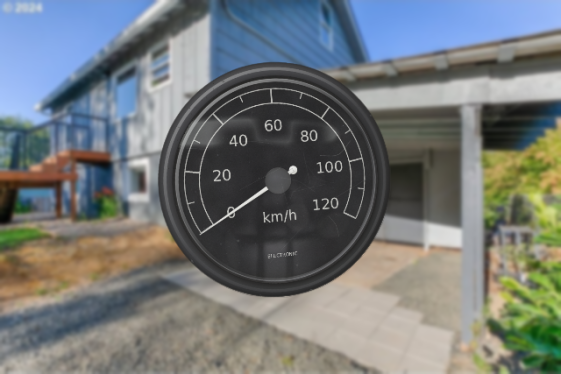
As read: **0** km/h
